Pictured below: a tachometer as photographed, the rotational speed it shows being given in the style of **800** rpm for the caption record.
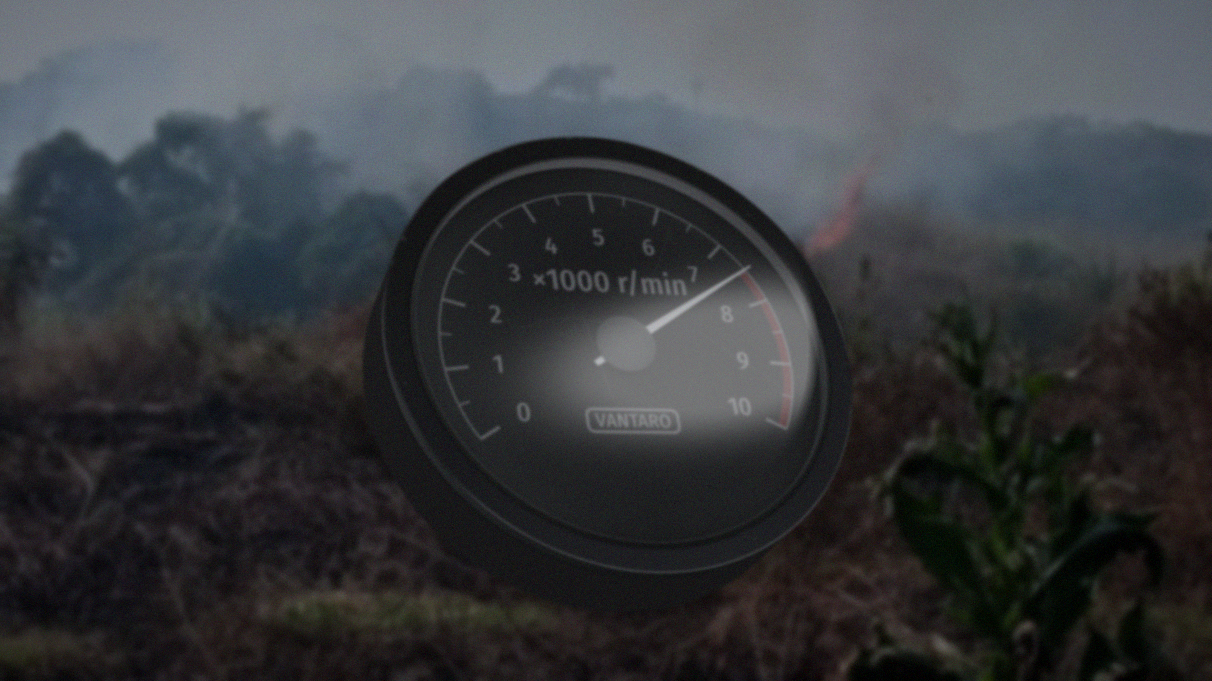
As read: **7500** rpm
